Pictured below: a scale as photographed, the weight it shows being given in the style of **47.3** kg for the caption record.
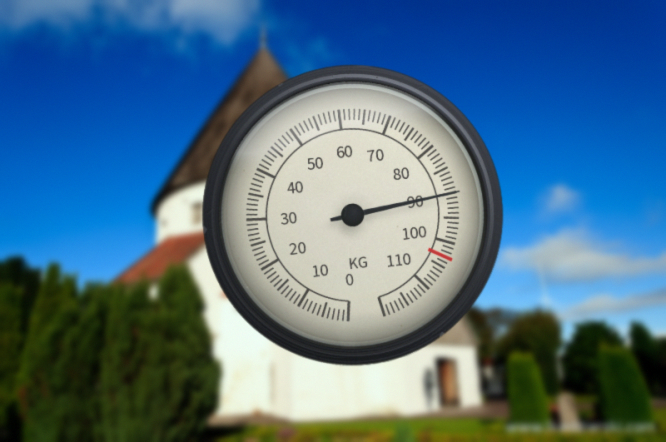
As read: **90** kg
